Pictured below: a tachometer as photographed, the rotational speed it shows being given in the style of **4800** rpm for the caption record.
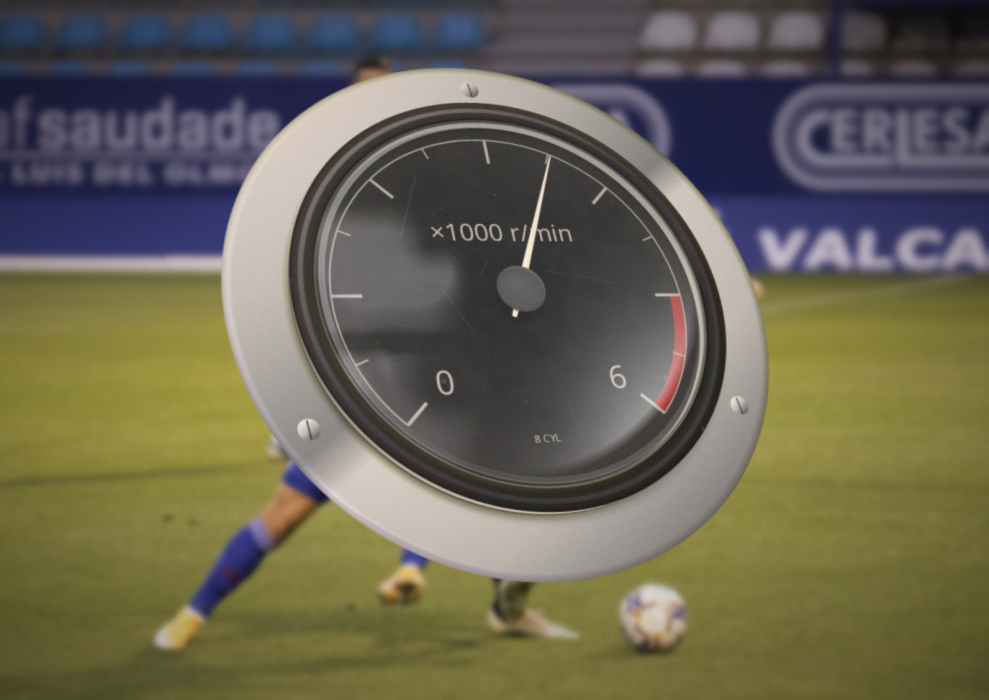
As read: **3500** rpm
